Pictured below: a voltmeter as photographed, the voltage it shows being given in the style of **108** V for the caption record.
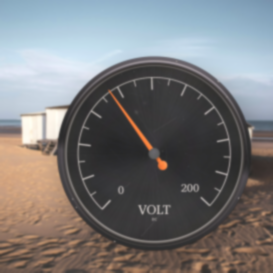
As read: **75** V
